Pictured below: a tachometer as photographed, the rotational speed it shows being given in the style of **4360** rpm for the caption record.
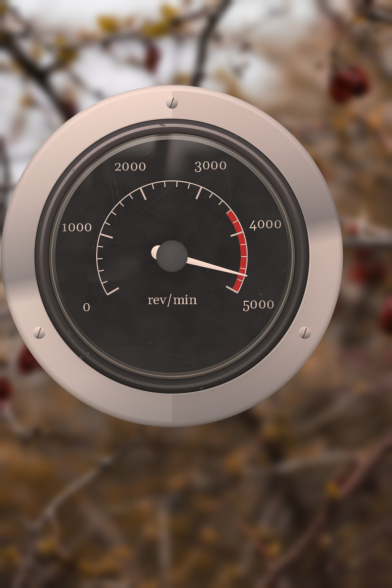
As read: **4700** rpm
